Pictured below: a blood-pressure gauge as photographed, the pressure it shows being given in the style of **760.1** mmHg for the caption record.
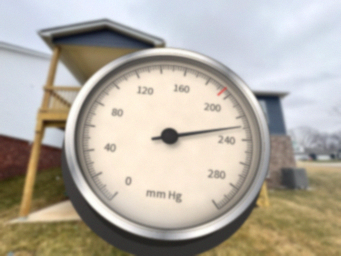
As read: **230** mmHg
